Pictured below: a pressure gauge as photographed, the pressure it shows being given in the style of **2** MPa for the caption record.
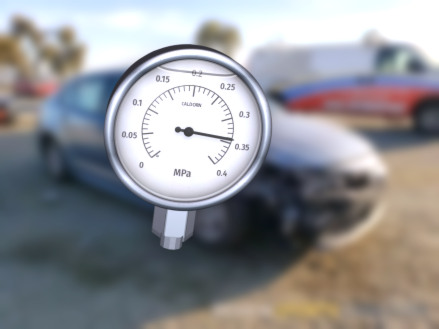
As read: **0.34** MPa
